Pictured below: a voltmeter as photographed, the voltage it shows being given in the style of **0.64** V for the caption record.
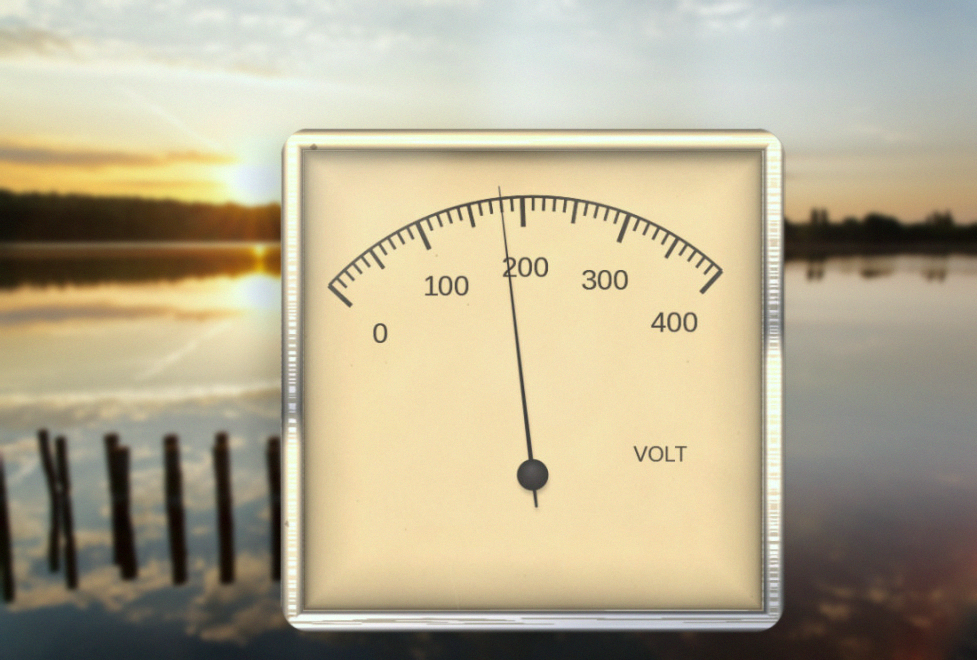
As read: **180** V
